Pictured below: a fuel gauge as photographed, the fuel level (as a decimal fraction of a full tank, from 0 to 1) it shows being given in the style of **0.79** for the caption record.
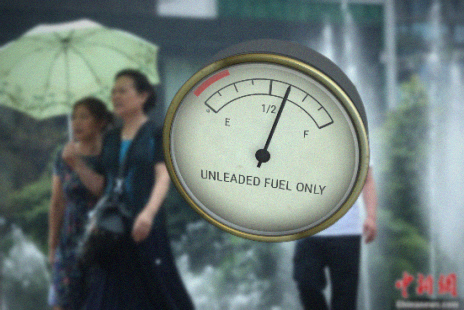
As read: **0.625**
